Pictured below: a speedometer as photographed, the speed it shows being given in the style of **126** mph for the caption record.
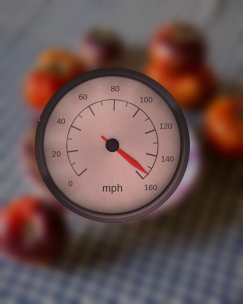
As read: **155** mph
